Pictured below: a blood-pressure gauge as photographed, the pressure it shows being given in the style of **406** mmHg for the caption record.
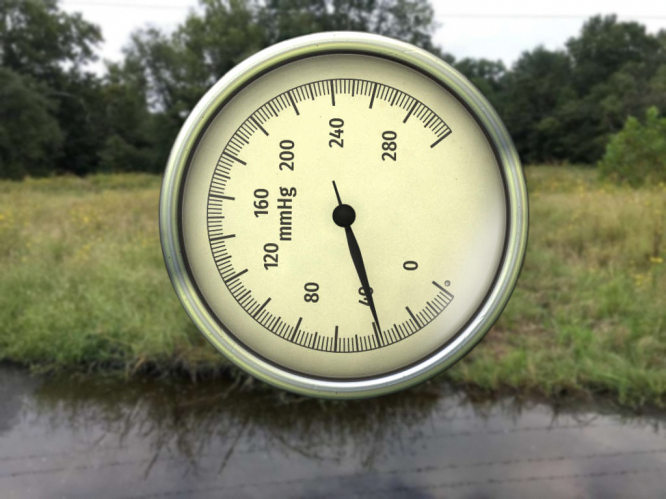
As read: **38** mmHg
